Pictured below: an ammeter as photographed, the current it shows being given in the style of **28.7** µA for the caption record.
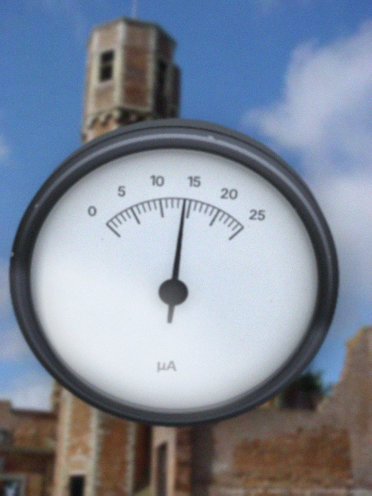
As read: **14** µA
